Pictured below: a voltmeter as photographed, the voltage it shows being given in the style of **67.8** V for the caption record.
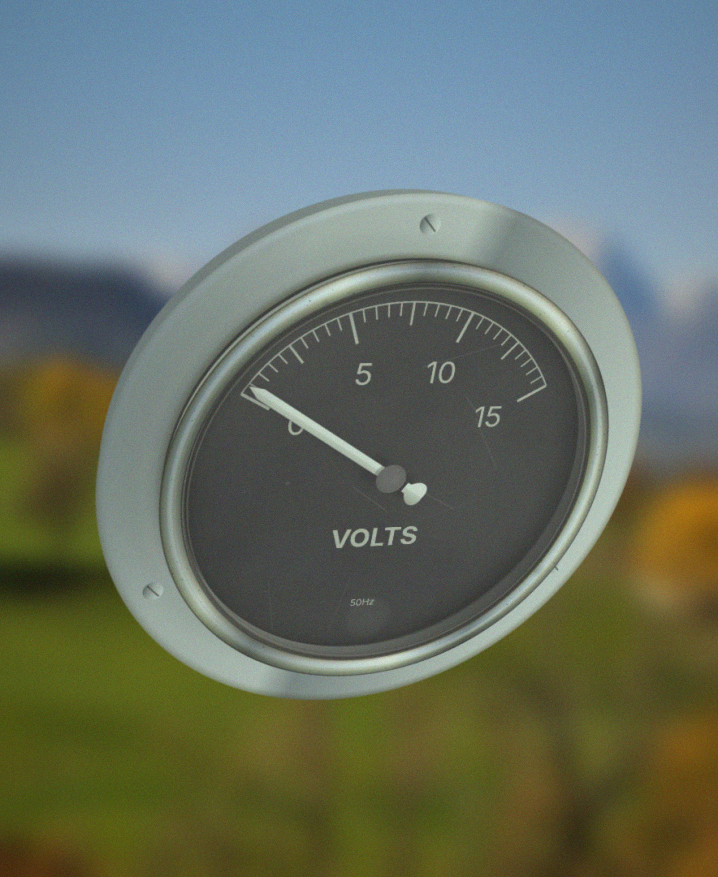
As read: **0.5** V
